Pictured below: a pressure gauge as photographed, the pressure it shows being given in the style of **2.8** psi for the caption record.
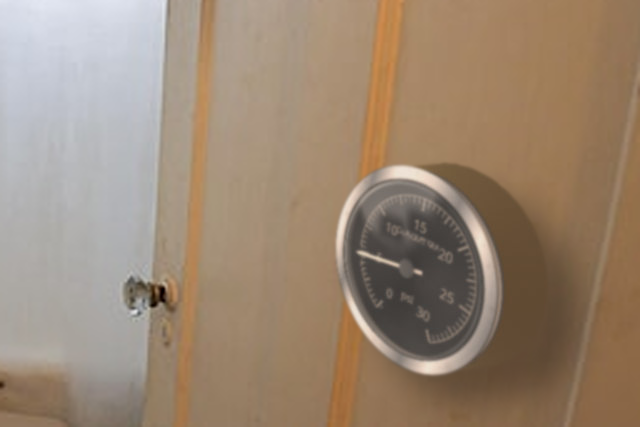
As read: **5** psi
